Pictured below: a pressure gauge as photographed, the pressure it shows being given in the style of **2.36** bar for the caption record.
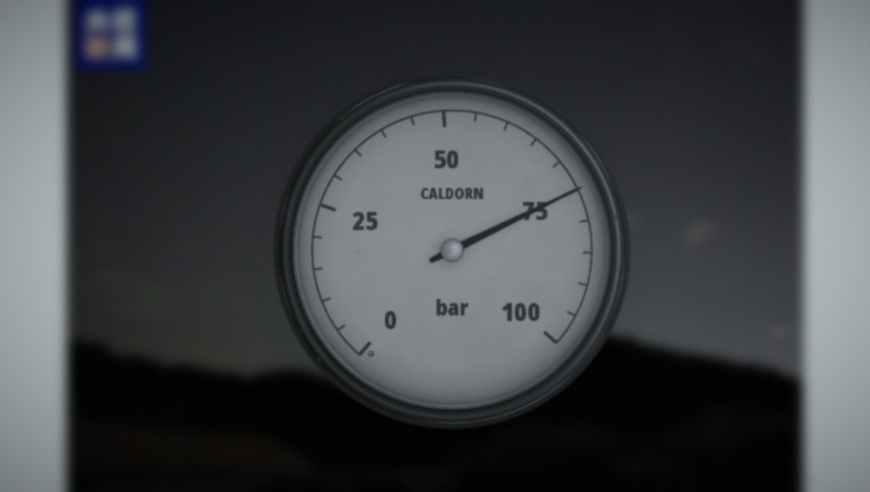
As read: **75** bar
